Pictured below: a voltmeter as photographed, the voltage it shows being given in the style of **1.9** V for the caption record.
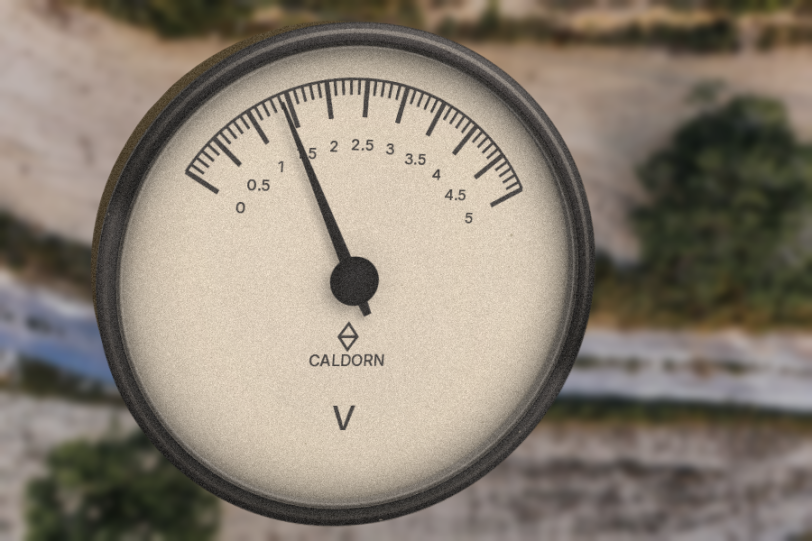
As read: **1.4** V
